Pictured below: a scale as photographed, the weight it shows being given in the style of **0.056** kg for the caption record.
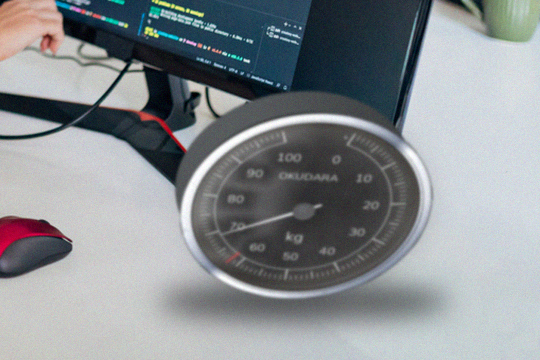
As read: **70** kg
